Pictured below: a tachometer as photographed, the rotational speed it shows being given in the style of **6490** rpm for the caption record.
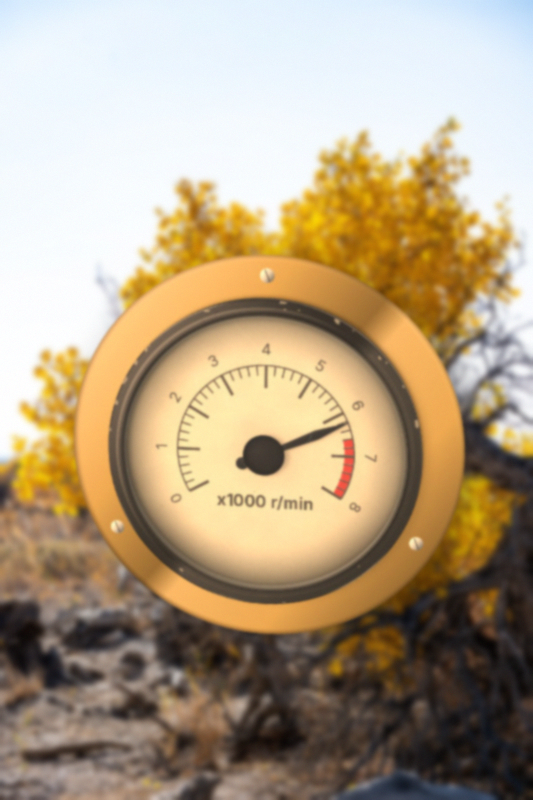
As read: **6200** rpm
